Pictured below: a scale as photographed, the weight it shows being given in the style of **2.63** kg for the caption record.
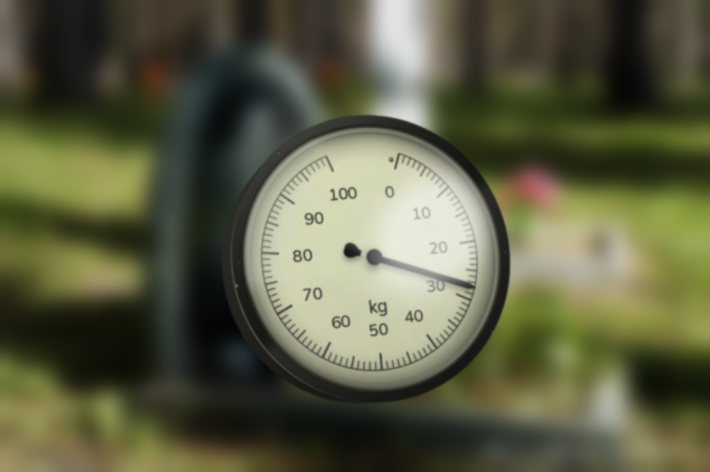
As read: **28** kg
